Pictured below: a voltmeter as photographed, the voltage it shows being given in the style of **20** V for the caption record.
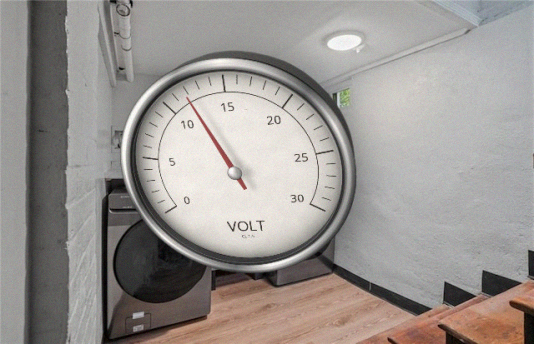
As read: **12** V
